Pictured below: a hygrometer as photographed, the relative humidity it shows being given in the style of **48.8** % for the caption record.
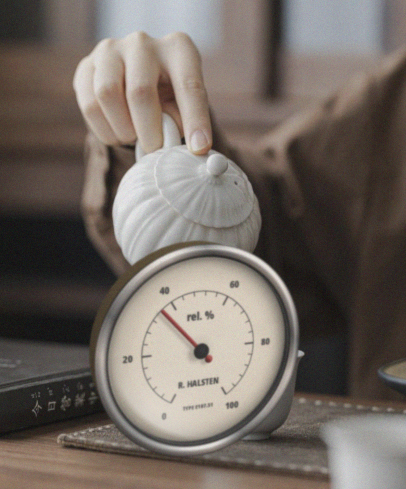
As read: **36** %
